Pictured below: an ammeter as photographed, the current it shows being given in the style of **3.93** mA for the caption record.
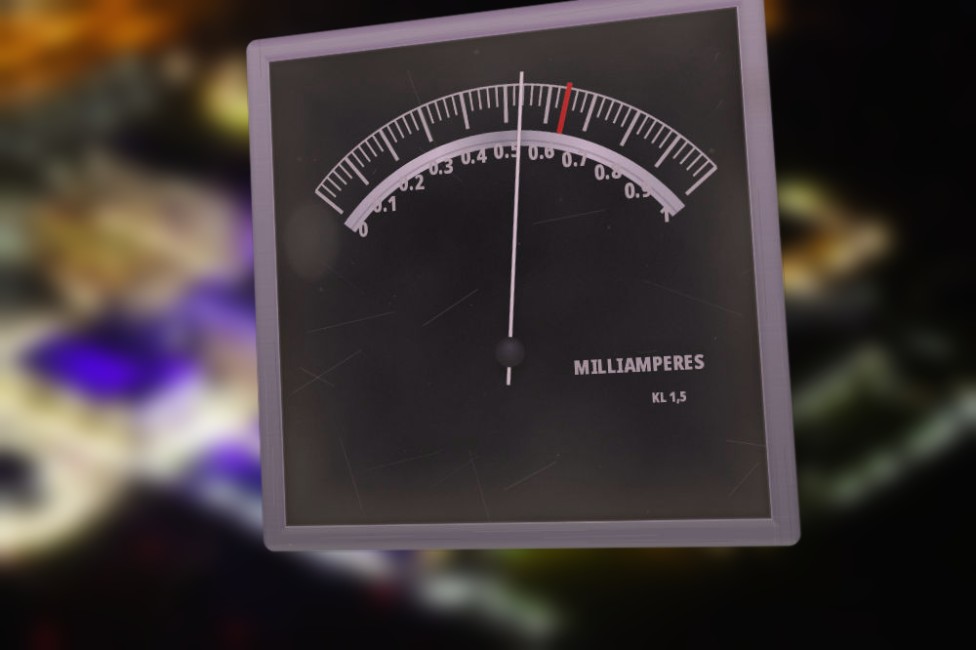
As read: **0.54** mA
